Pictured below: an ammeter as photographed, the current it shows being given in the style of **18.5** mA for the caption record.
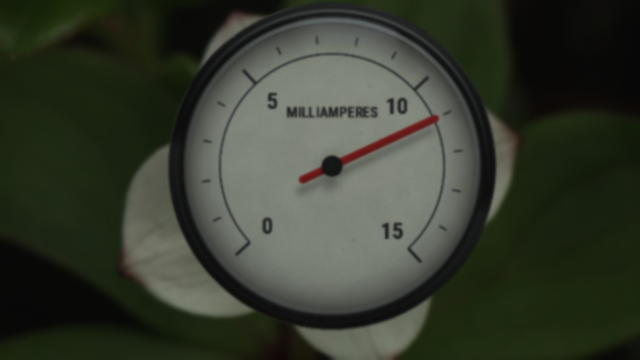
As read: **11** mA
